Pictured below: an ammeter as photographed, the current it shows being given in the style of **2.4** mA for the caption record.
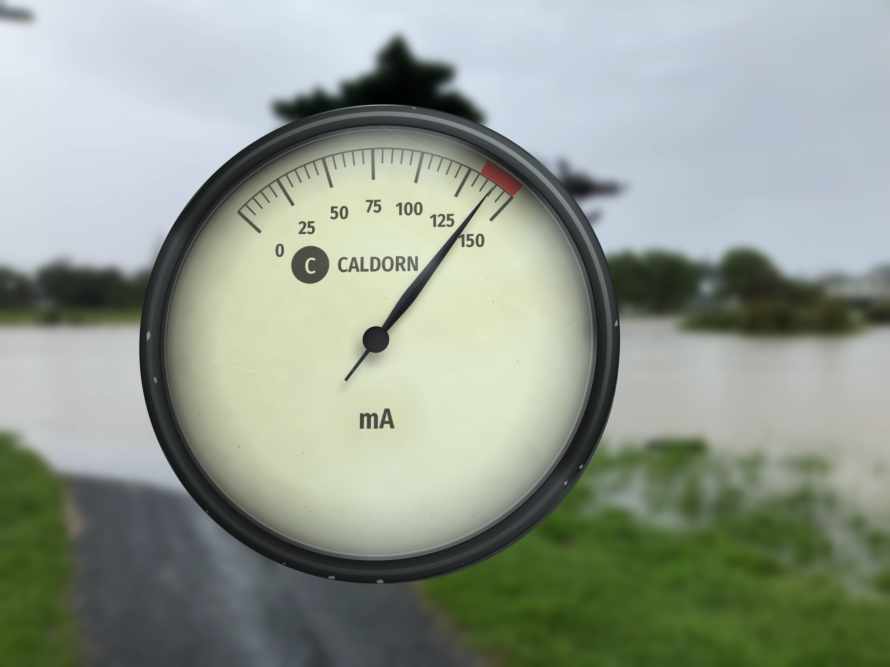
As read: **140** mA
